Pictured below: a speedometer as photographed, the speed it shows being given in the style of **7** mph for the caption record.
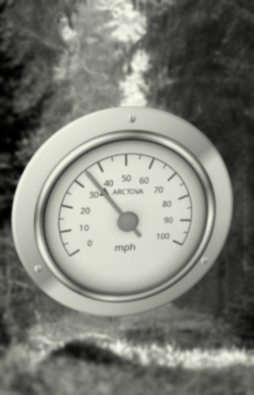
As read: **35** mph
